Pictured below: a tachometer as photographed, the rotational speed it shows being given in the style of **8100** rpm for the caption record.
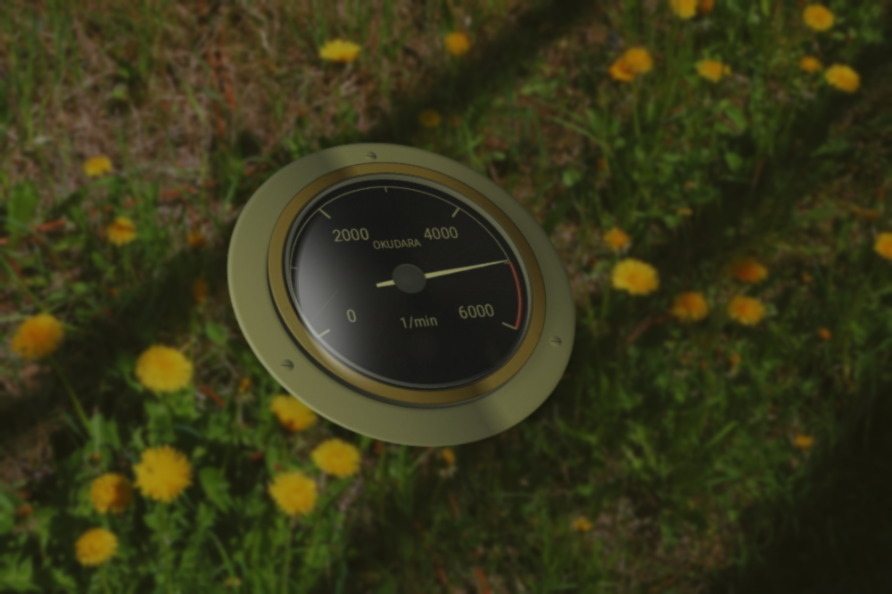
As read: **5000** rpm
